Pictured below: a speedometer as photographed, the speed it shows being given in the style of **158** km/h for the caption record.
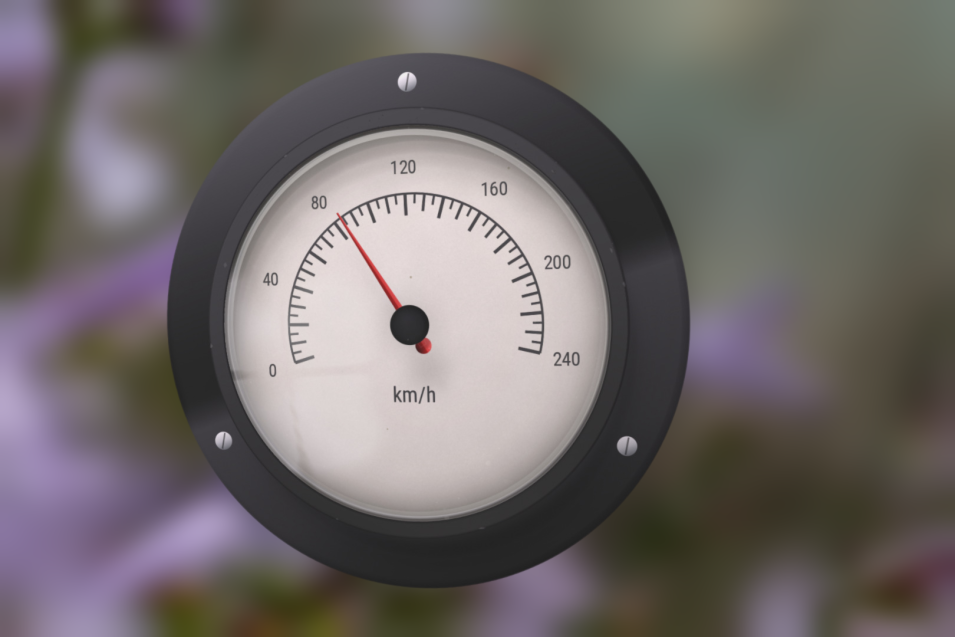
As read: **85** km/h
